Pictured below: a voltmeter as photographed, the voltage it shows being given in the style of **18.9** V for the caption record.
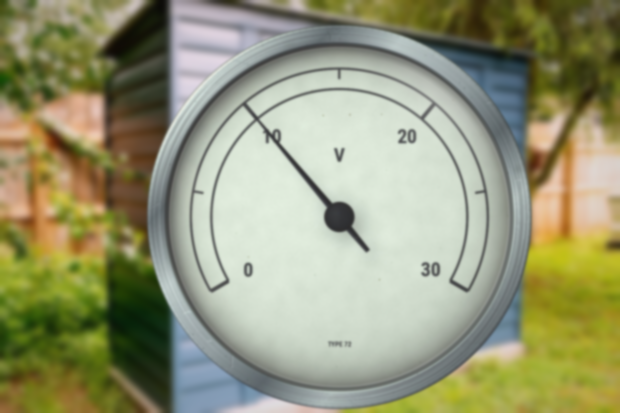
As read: **10** V
